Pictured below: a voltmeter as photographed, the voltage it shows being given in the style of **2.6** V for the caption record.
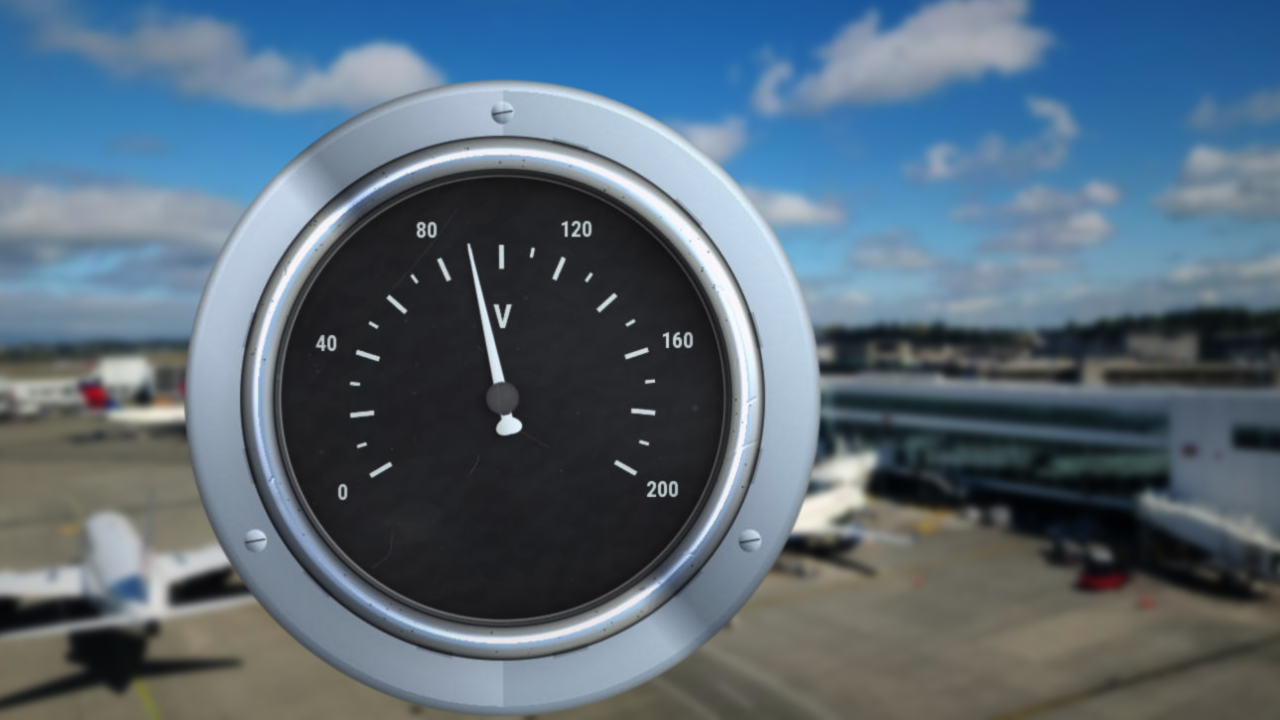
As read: **90** V
